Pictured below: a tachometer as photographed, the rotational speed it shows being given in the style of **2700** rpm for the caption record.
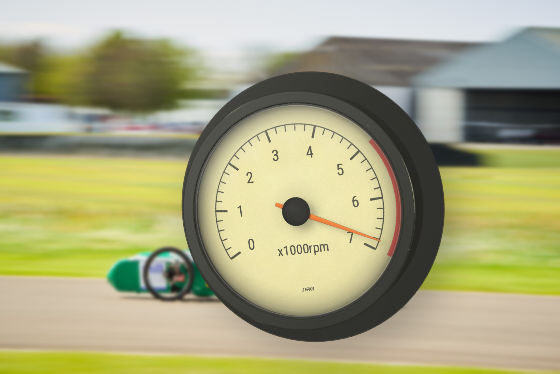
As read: **6800** rpm
